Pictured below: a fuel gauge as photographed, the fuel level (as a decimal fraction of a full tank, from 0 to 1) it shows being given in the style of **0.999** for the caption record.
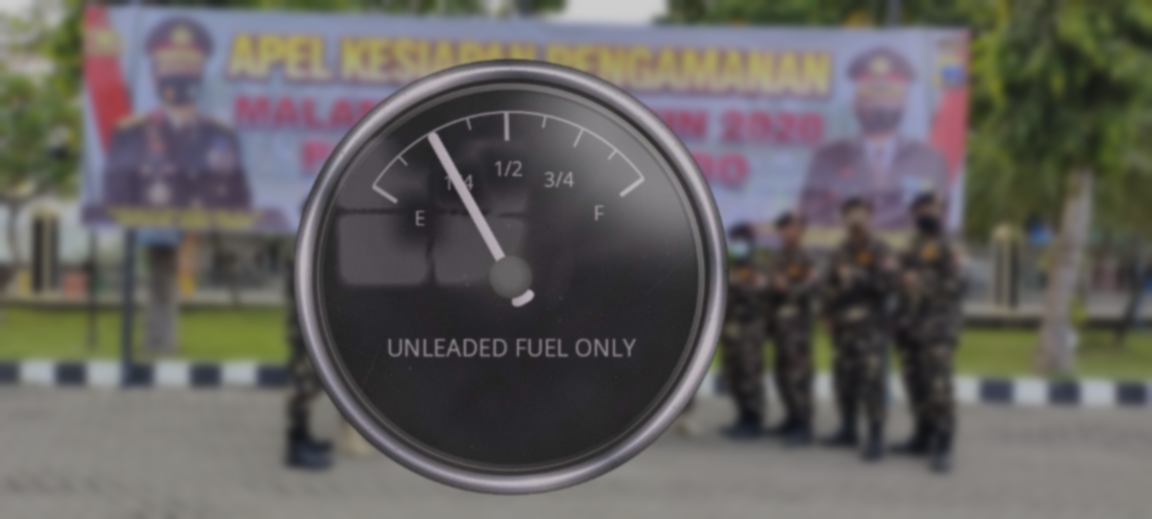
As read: **0.25**
